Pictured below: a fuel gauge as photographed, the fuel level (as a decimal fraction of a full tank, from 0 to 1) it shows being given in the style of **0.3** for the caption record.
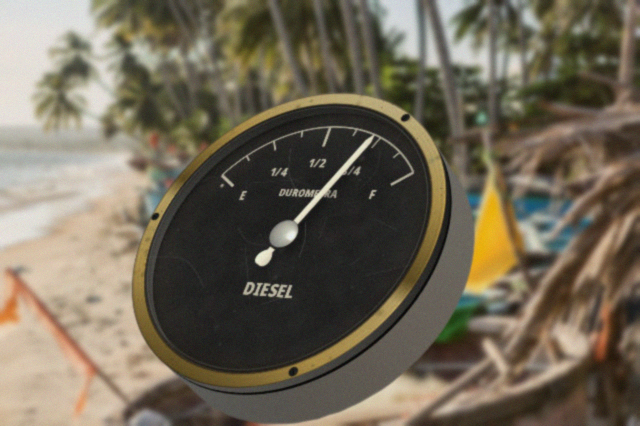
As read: **0.75**
